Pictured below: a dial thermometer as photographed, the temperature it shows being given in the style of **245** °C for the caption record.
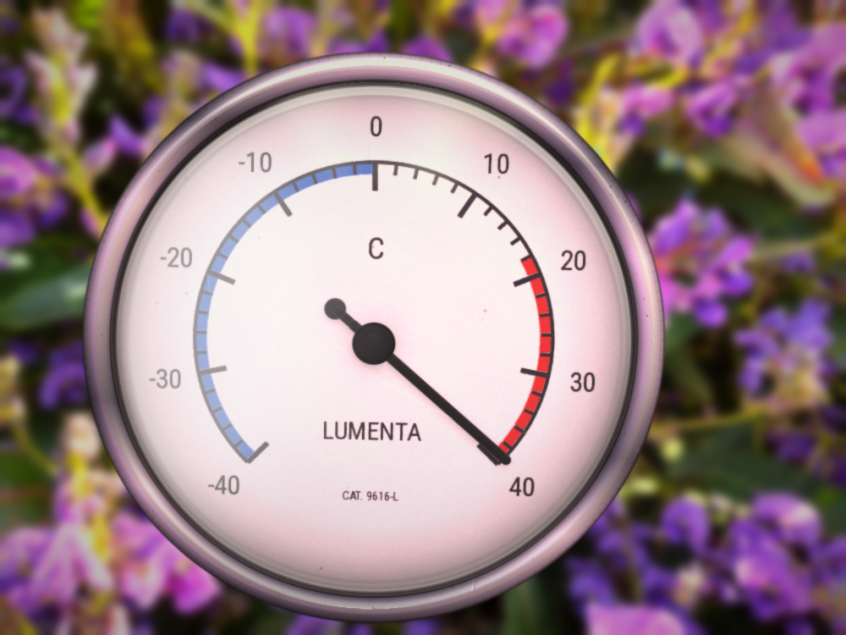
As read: **39** °C
